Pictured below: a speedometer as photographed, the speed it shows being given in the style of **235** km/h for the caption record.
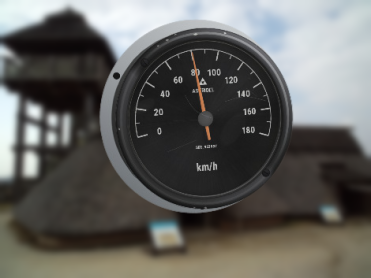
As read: **80** km/h
